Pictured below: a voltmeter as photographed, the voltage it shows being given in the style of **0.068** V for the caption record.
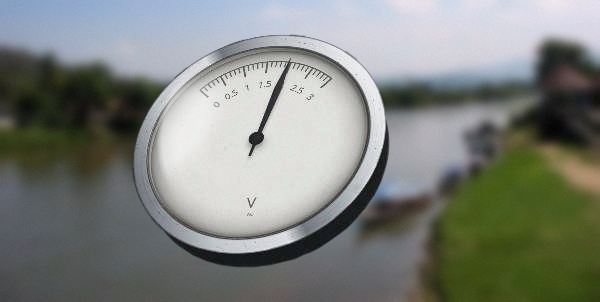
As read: **2** V
